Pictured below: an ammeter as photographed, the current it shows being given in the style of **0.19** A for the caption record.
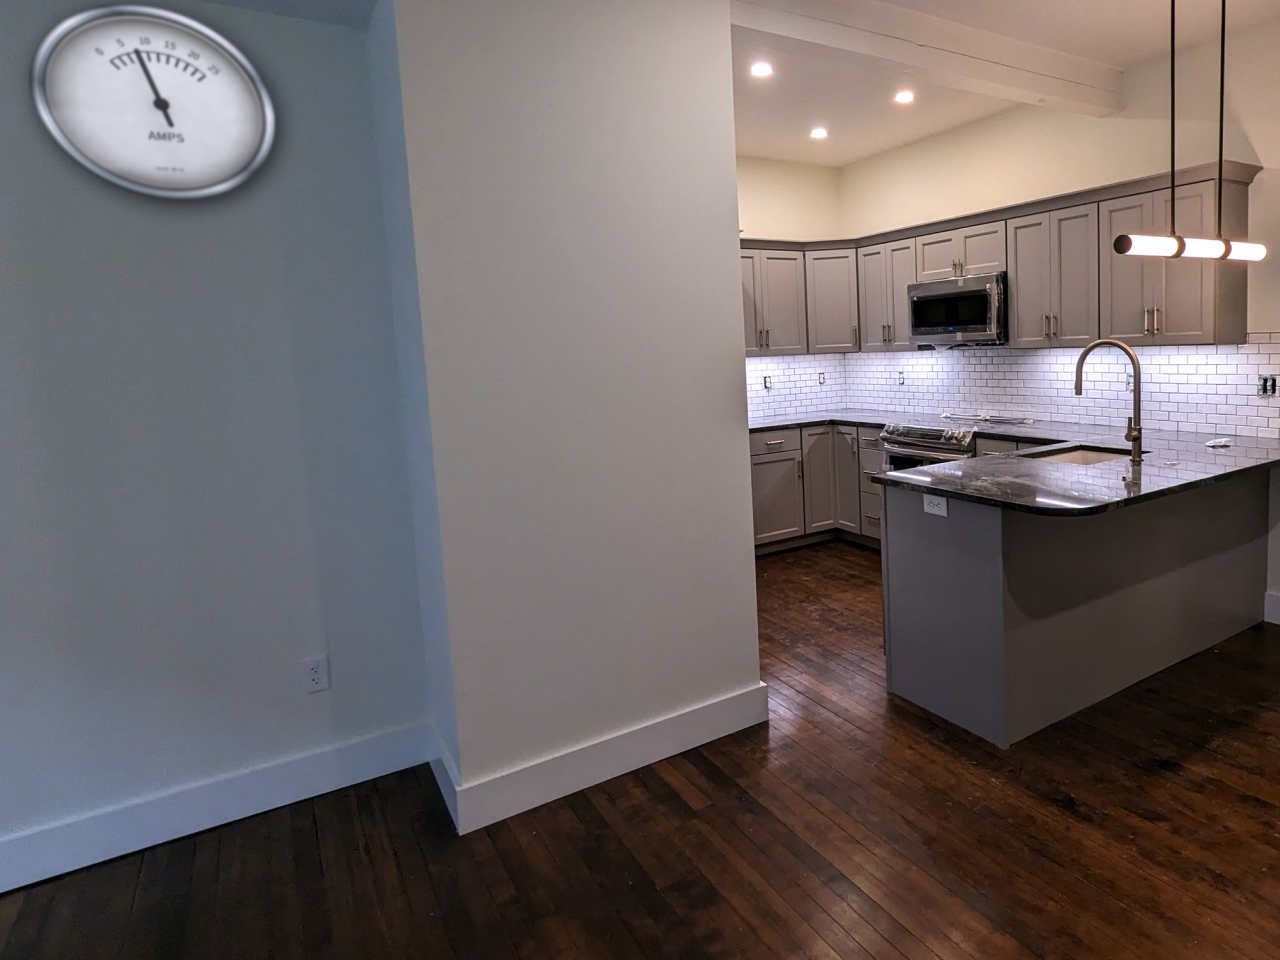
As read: **7.5** A
